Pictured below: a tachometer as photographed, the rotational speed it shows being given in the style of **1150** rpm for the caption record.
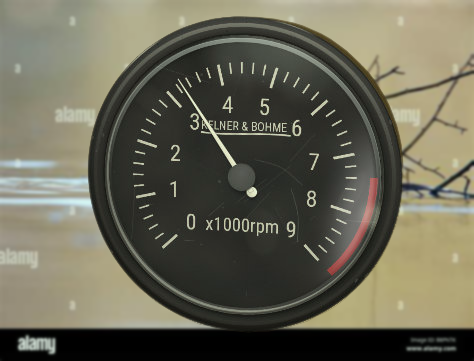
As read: **3300** rpm
